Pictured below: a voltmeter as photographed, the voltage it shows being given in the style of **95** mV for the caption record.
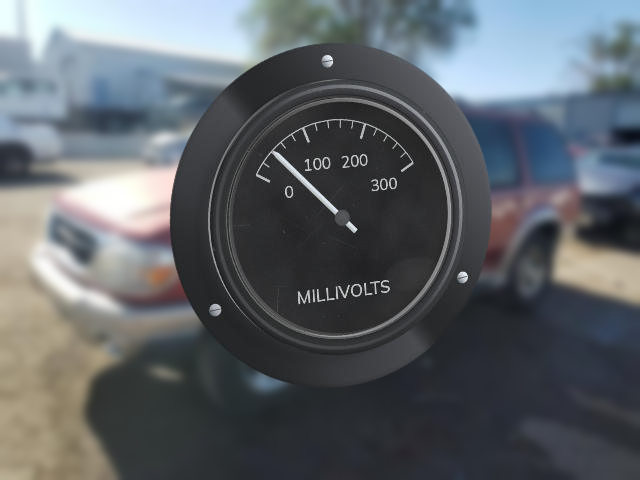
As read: **40** mV
